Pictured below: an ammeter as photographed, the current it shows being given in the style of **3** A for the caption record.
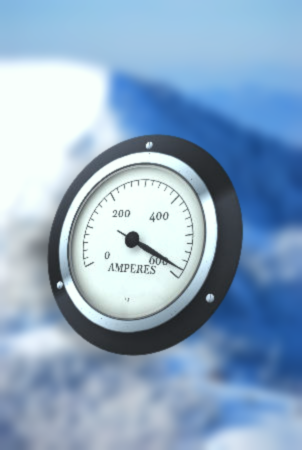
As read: **580** A
